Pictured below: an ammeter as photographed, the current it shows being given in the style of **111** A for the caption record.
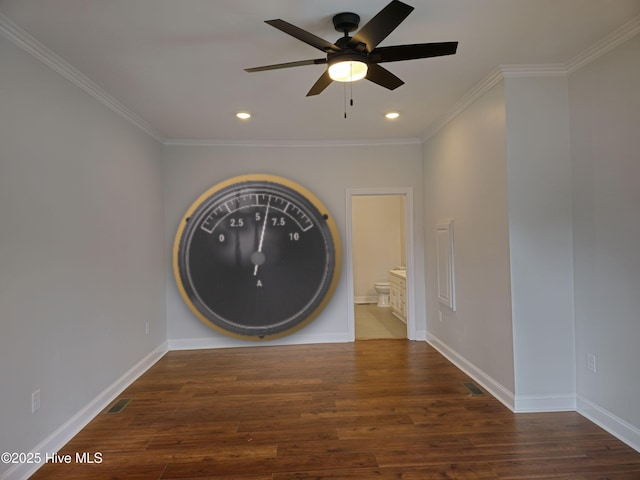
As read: **6** A
